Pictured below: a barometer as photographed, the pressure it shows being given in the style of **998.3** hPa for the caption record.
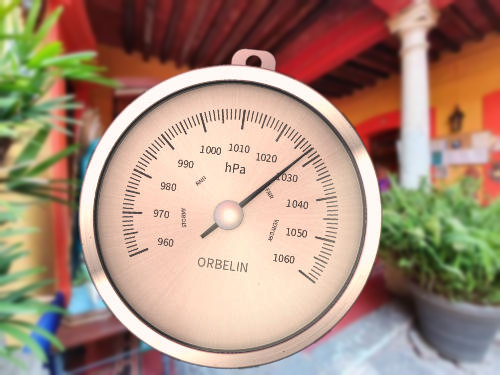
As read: **1028** hPa
